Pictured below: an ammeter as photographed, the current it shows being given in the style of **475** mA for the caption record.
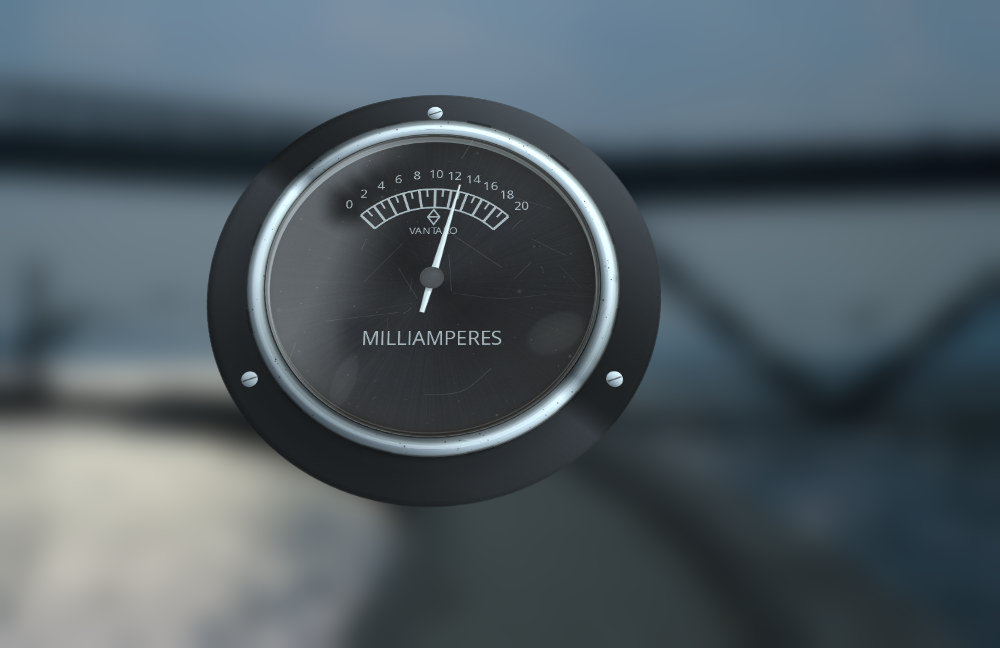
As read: **13** mA
